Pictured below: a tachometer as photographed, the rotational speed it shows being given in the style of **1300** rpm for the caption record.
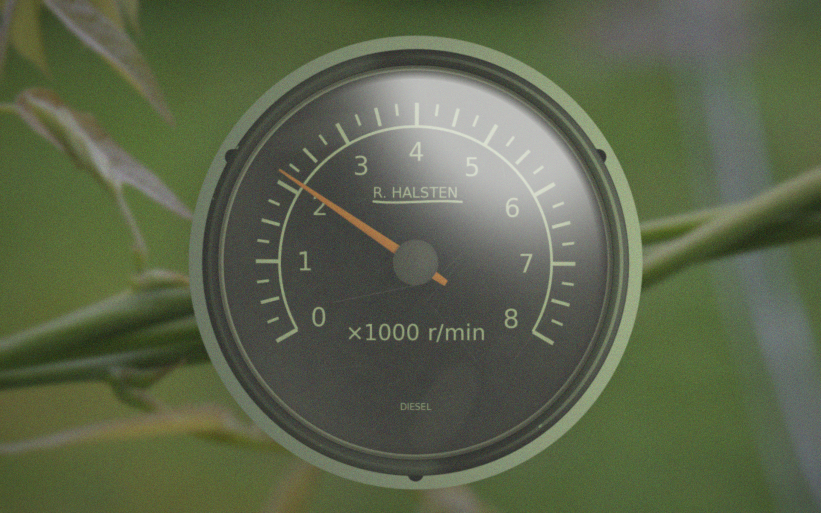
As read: **2125** rpm
